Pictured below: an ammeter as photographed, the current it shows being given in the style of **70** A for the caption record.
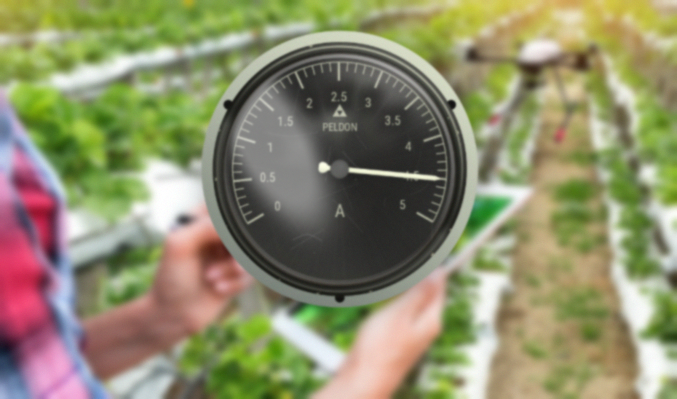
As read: **4.5** A
